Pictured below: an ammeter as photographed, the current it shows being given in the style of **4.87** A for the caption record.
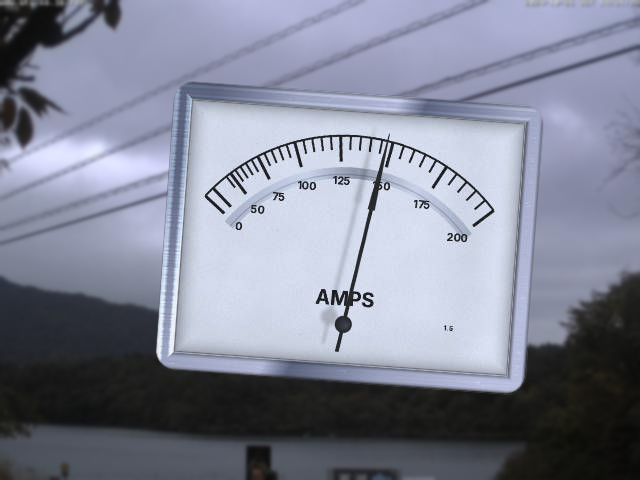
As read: **147.5** A
